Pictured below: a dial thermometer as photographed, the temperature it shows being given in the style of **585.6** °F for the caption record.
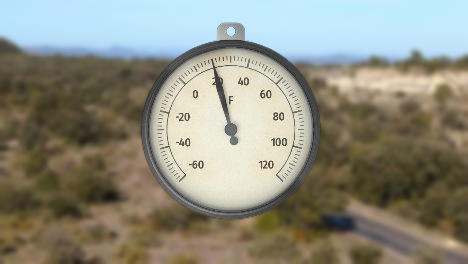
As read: **20** °F
